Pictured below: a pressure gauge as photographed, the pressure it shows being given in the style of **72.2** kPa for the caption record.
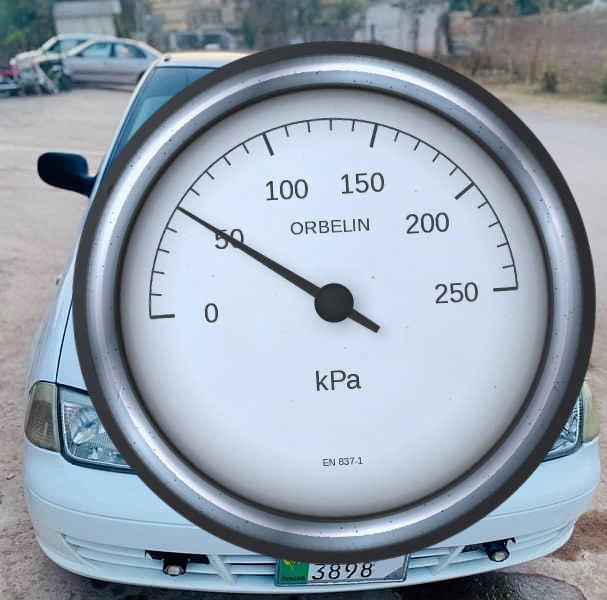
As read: **50** kPa
